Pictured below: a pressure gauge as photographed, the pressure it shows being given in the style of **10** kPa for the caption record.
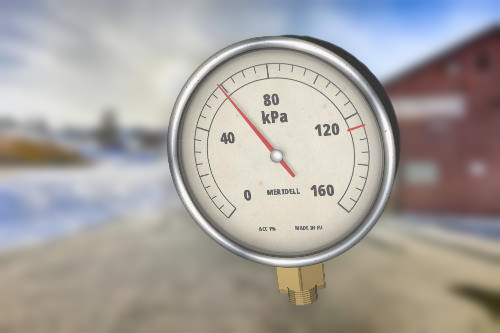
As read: **60** kPa
